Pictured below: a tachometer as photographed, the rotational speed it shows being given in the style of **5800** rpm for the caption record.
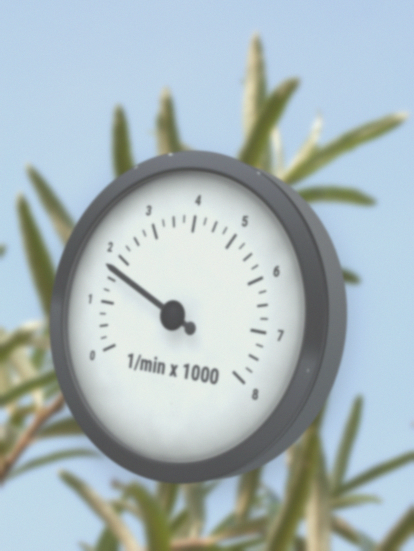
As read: **1750** rpm
